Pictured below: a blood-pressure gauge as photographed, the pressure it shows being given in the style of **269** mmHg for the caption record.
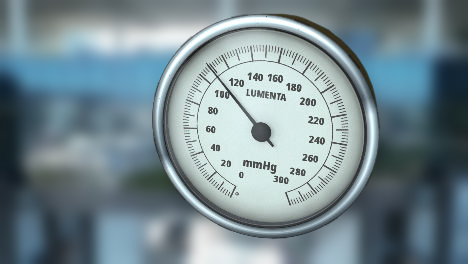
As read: **110** mmHg
